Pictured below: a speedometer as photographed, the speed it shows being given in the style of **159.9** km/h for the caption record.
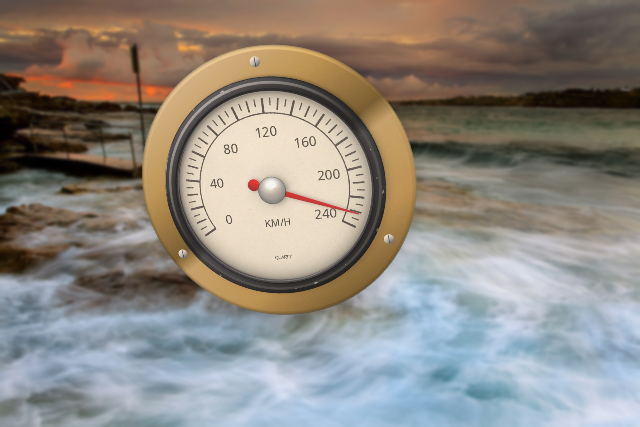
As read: **230** km/h
